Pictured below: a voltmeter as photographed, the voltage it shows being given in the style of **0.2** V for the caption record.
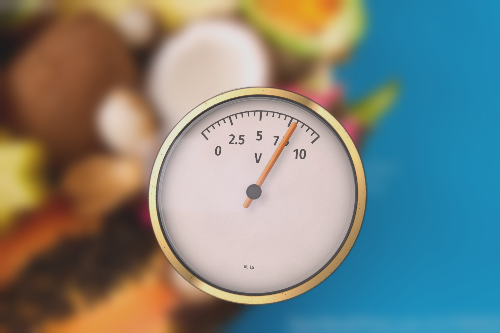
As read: **8** V
